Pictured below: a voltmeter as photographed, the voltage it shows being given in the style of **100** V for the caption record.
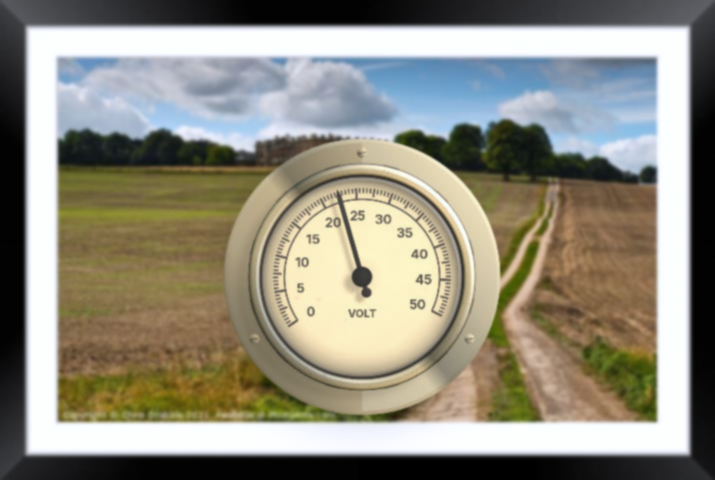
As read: **22.5** V
